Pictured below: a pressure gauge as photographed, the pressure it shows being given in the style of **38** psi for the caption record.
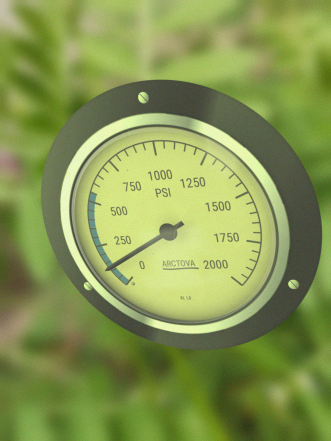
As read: **125** psi
